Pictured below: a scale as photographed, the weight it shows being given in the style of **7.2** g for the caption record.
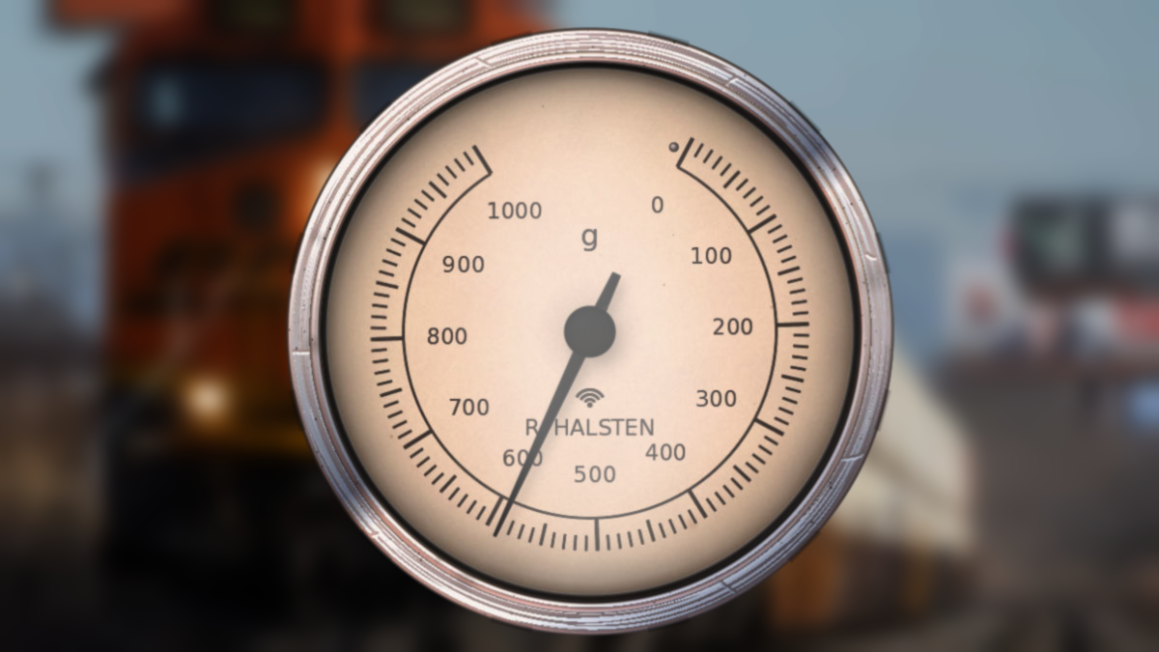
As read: **590** g
